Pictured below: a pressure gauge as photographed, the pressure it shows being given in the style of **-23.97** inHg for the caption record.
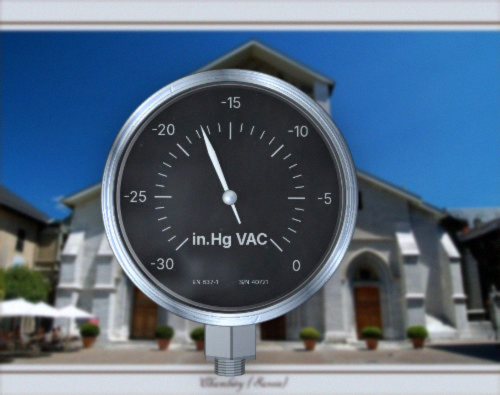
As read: **-17.5** inHg
